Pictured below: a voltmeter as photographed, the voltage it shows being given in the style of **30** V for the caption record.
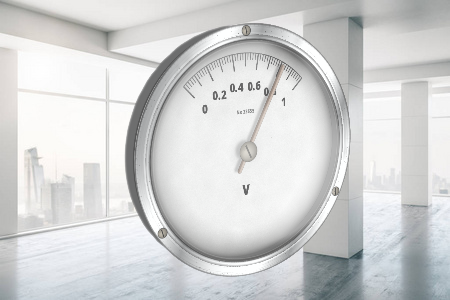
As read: **0.8** V
